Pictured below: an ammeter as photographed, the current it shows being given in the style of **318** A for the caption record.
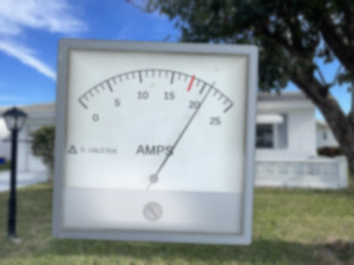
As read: **21** A
